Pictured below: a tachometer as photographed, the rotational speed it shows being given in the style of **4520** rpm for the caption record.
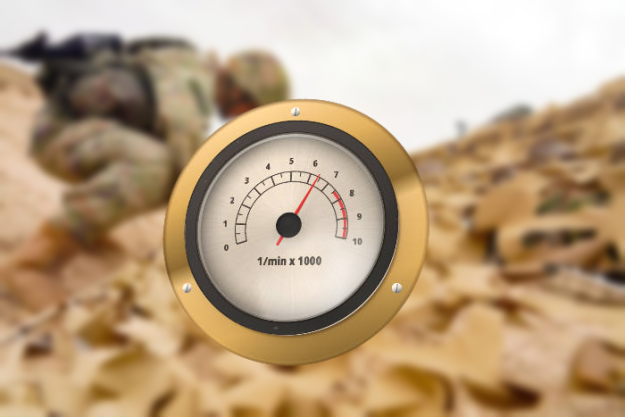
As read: **6500** rpm
